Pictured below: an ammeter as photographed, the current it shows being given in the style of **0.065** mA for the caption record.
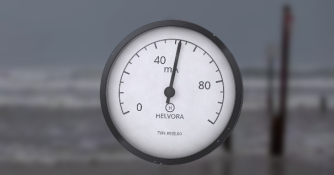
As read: **52.5** mA
